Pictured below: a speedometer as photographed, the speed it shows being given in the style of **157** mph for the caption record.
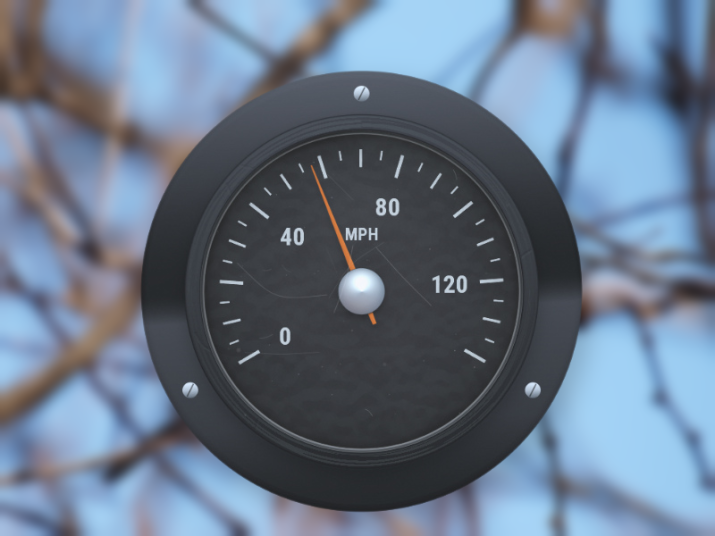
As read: **57.5** mph
